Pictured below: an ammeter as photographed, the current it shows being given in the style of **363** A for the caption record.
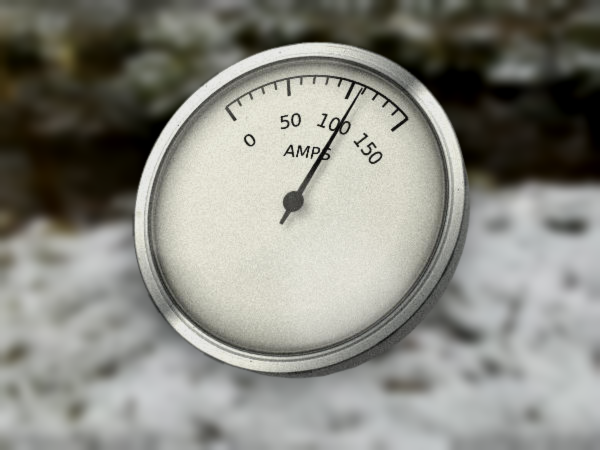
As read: **110** A
